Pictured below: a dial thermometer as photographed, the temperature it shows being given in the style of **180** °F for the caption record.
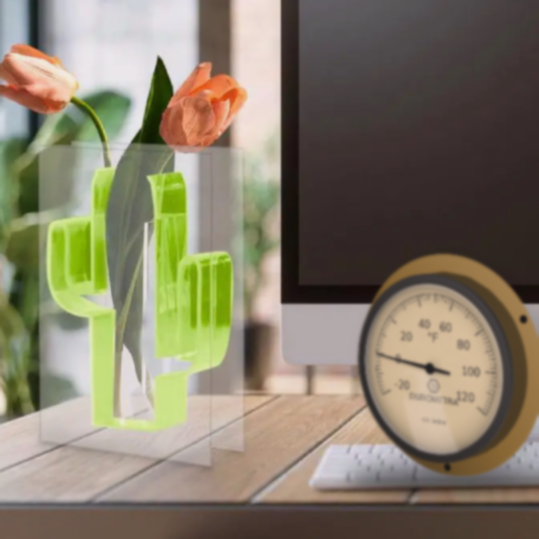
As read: **0** °F
